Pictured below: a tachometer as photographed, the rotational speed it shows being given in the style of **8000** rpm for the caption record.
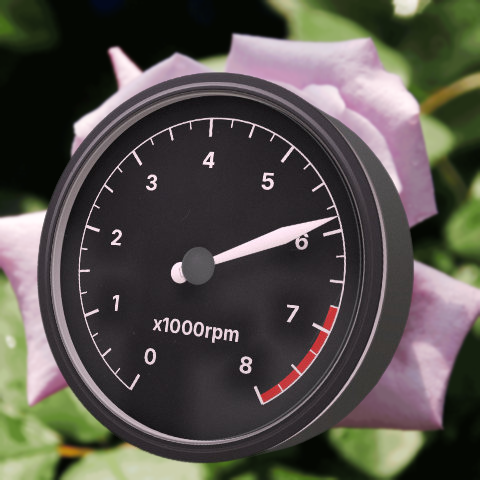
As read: **5875** rpm
